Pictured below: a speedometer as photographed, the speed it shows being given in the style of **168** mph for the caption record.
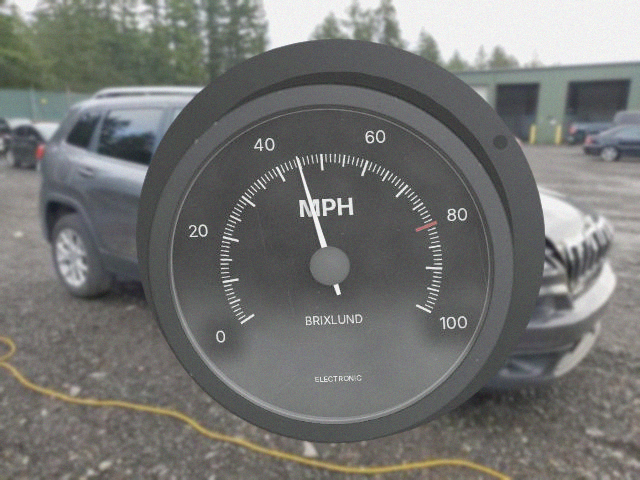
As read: **45** mph
